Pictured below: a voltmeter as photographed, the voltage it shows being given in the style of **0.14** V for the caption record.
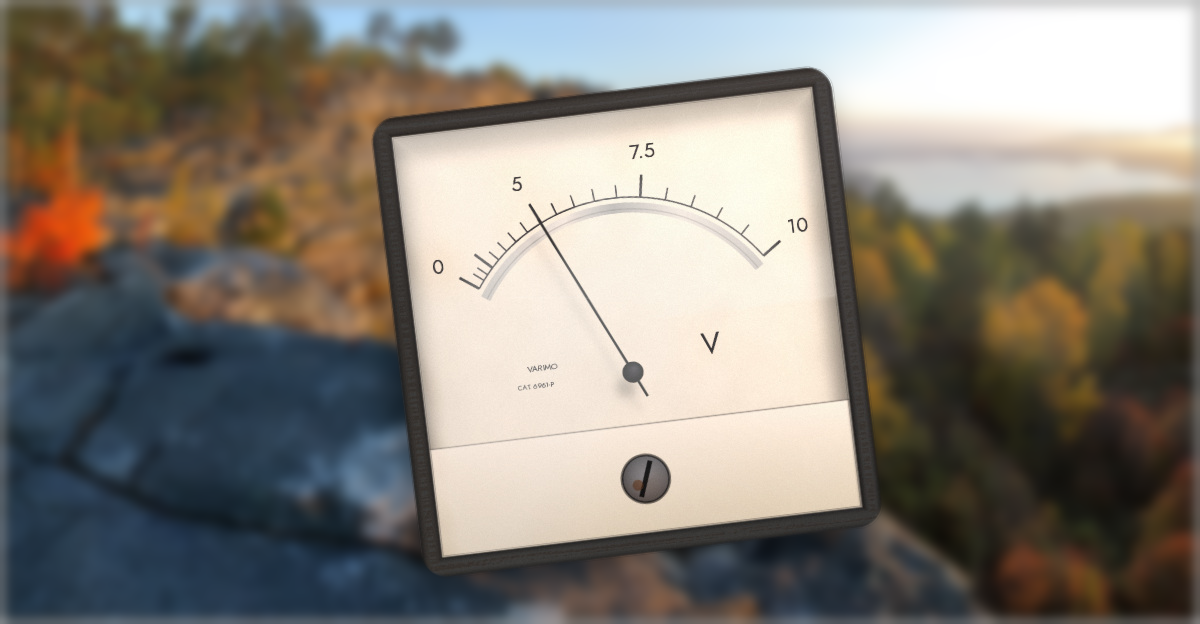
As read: **5** V
